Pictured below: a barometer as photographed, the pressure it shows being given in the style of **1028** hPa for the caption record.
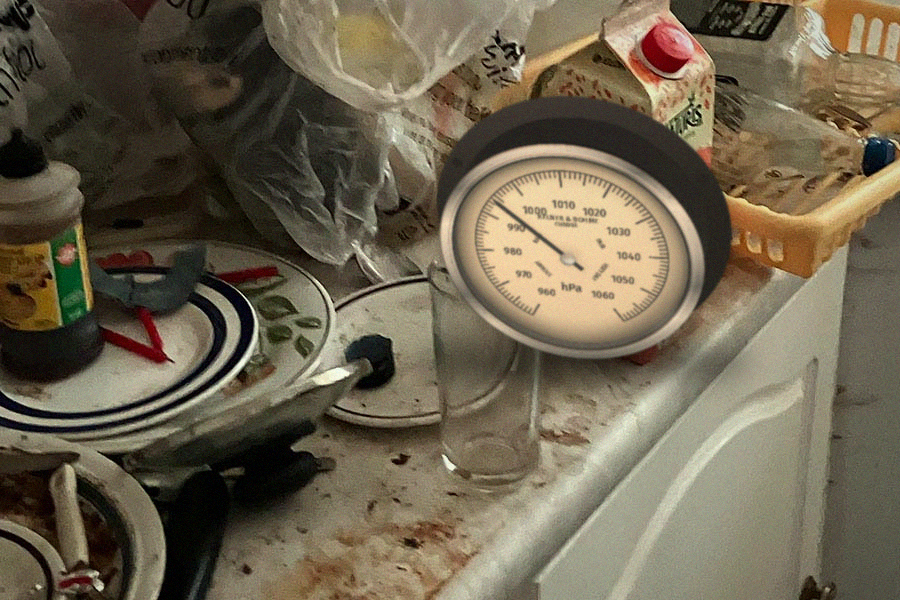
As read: **995** hPa
